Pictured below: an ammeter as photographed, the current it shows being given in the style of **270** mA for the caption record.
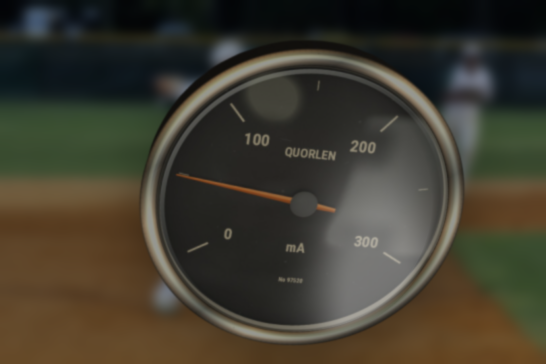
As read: **50** mA
